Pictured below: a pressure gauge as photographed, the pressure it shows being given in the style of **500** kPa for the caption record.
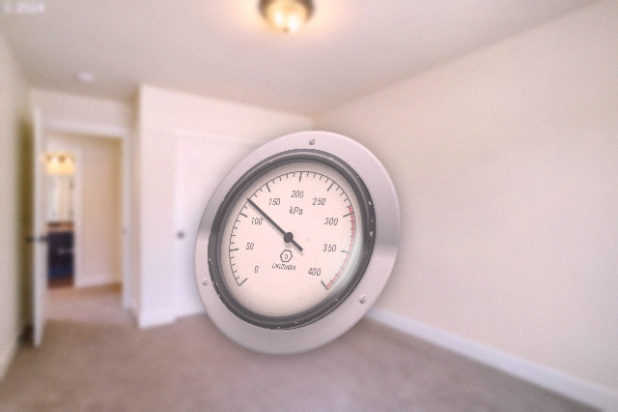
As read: **120** kPa
